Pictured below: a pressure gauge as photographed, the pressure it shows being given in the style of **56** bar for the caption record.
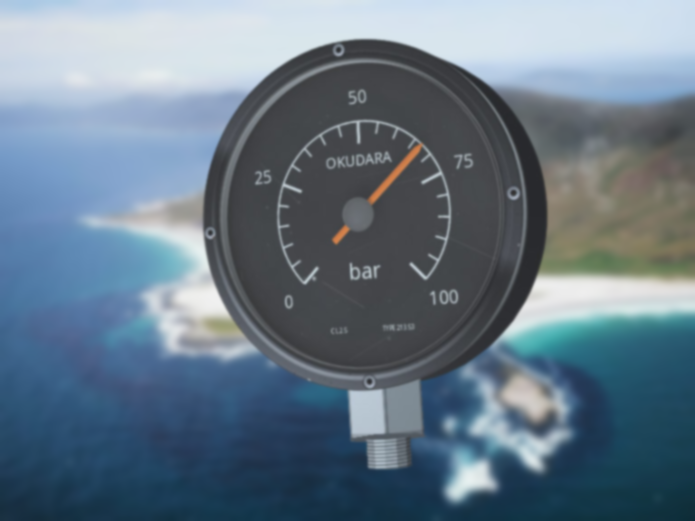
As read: **67.5** bar
